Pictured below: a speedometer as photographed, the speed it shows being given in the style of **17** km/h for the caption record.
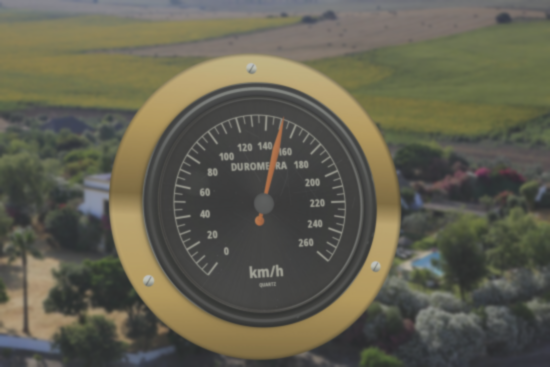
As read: **150** km/h
